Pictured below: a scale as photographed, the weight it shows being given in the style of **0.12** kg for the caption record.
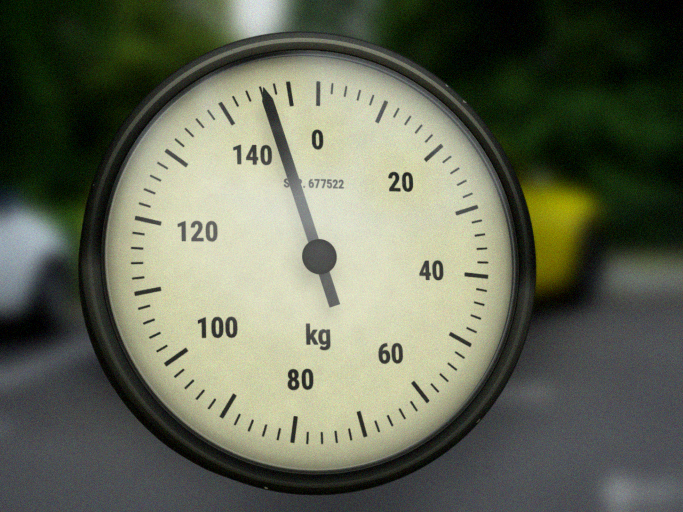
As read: **146** kg
